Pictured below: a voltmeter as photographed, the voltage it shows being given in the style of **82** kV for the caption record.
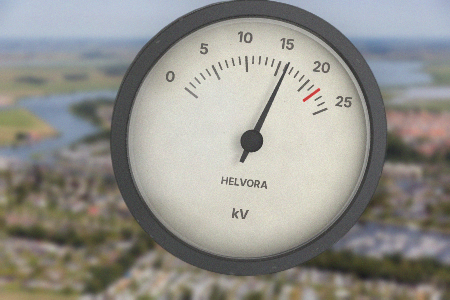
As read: **16** kV
